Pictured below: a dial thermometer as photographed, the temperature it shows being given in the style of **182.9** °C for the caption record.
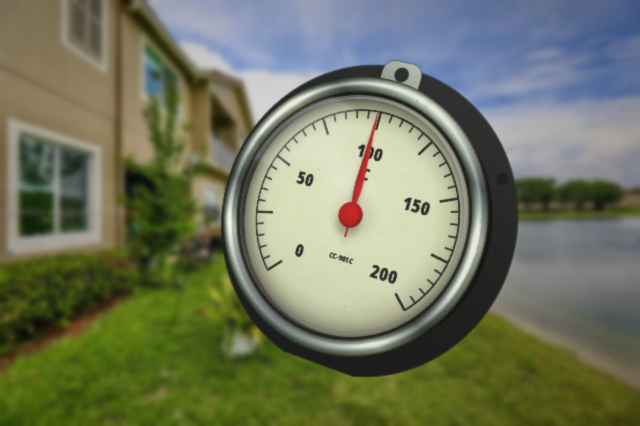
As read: **100** °C
